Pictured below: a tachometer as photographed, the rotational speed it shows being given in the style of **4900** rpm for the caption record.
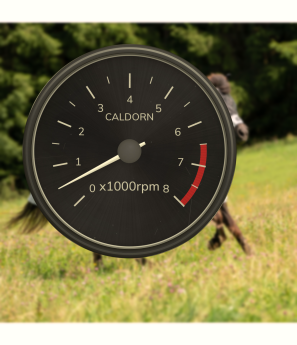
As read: **500** rpm
